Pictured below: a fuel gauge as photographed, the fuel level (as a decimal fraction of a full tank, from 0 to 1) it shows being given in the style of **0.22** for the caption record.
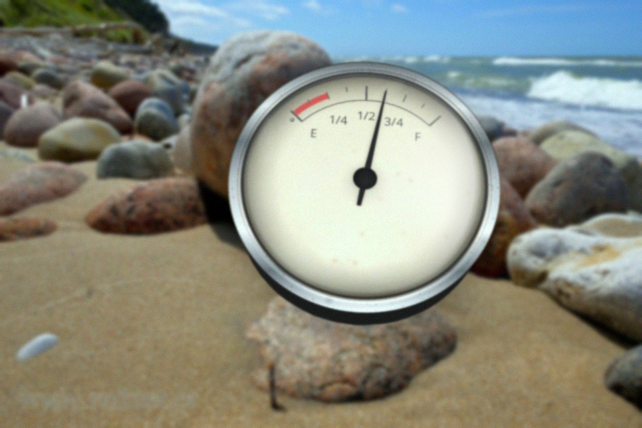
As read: **0.625**
